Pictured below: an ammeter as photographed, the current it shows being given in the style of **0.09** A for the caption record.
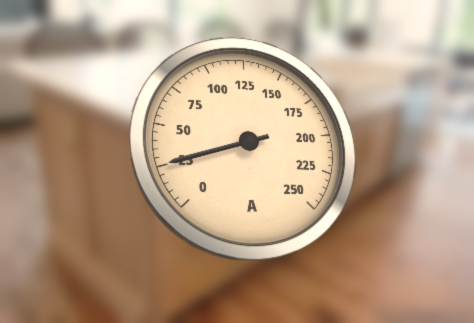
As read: **25** A
